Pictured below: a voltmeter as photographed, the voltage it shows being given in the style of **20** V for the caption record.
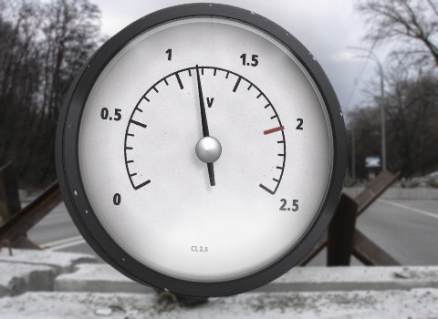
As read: **1.15** V
